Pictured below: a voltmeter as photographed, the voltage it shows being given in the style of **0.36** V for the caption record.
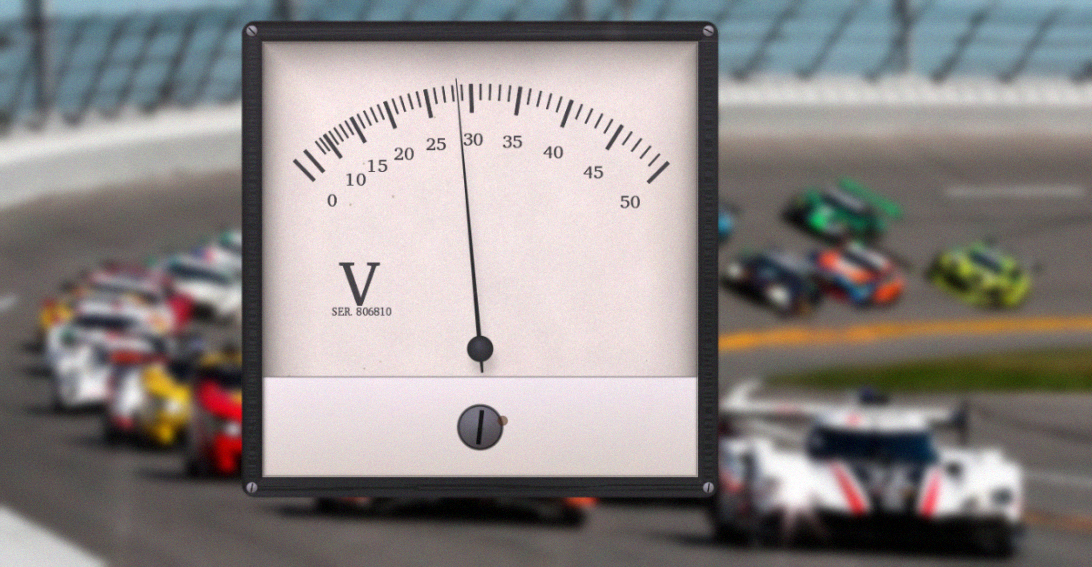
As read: **28.5** V
